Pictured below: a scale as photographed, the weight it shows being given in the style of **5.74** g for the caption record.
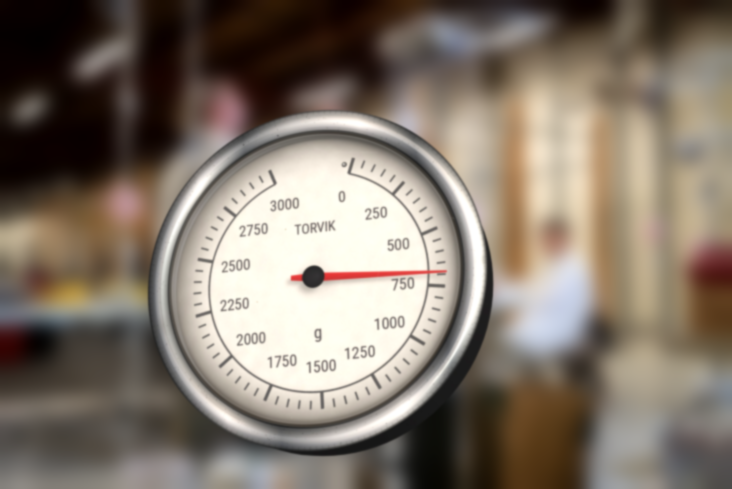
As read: **700** g
